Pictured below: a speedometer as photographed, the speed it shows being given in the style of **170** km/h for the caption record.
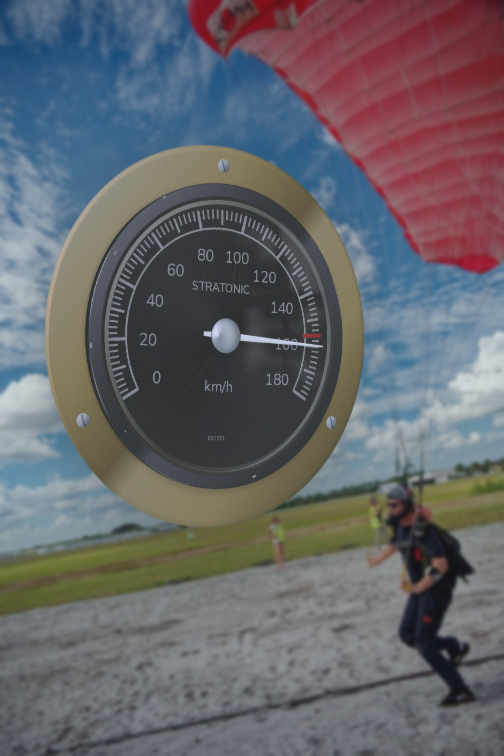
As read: **160** km/h
